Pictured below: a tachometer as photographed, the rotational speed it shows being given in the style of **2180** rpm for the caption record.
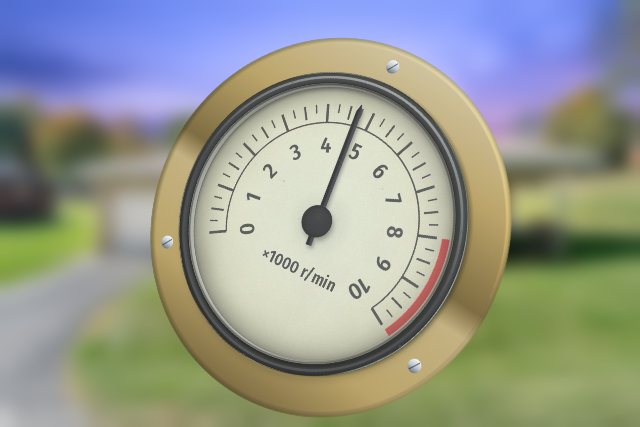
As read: **4750** rpm
